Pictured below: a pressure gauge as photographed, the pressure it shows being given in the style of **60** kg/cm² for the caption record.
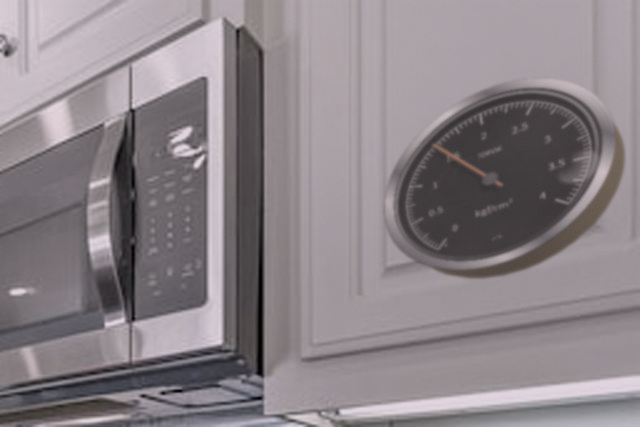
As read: **1.5** kg/cm²
